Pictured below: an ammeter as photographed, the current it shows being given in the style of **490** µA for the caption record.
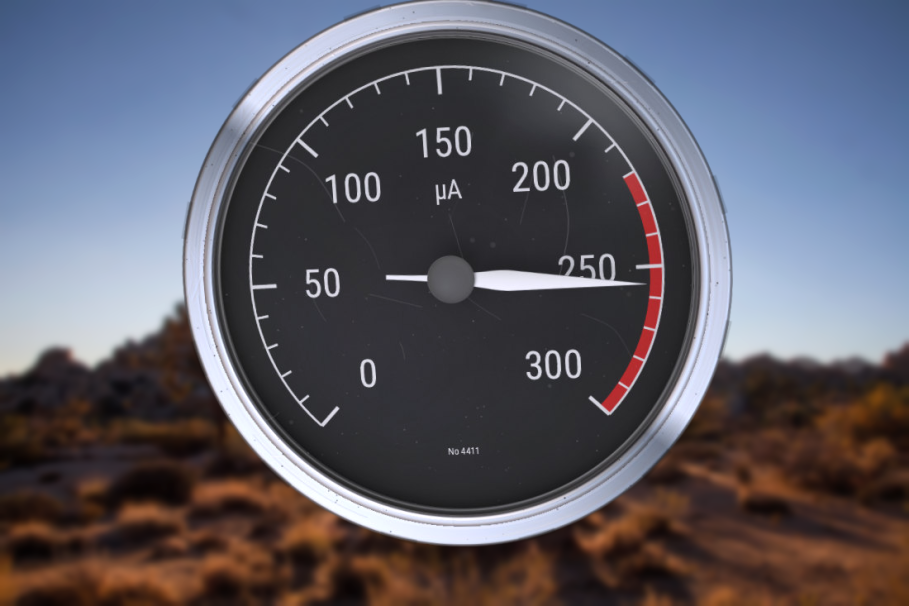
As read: **255** µA
